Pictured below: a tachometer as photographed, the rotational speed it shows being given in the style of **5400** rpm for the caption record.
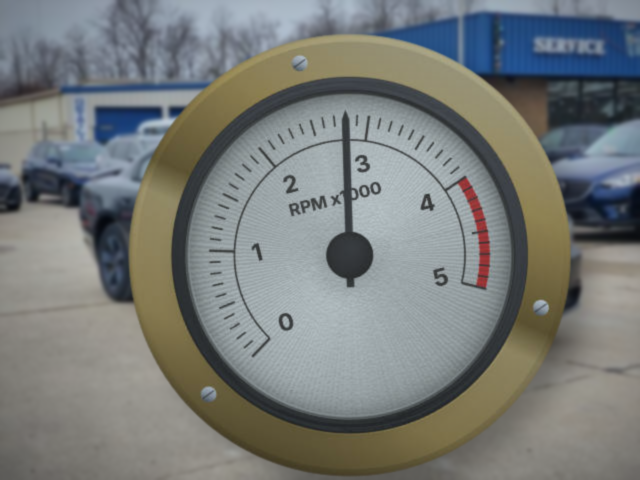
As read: **2800** rpm
